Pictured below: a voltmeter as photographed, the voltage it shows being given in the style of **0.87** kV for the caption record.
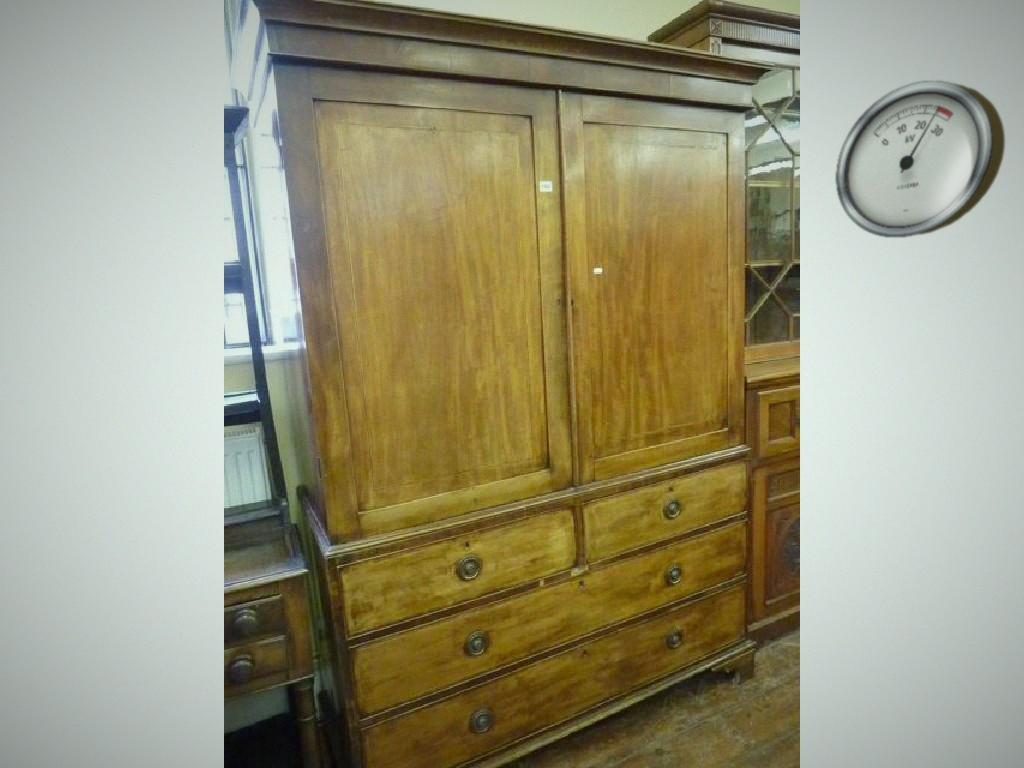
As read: **25** kV
